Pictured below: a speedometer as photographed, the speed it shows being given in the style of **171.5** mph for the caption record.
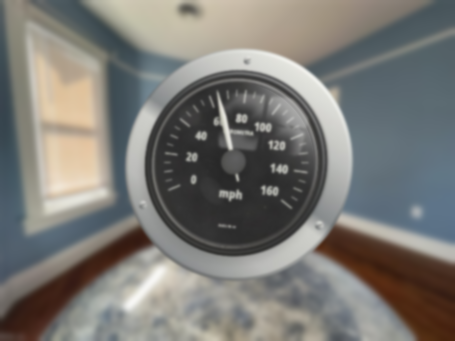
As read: **65** mph
